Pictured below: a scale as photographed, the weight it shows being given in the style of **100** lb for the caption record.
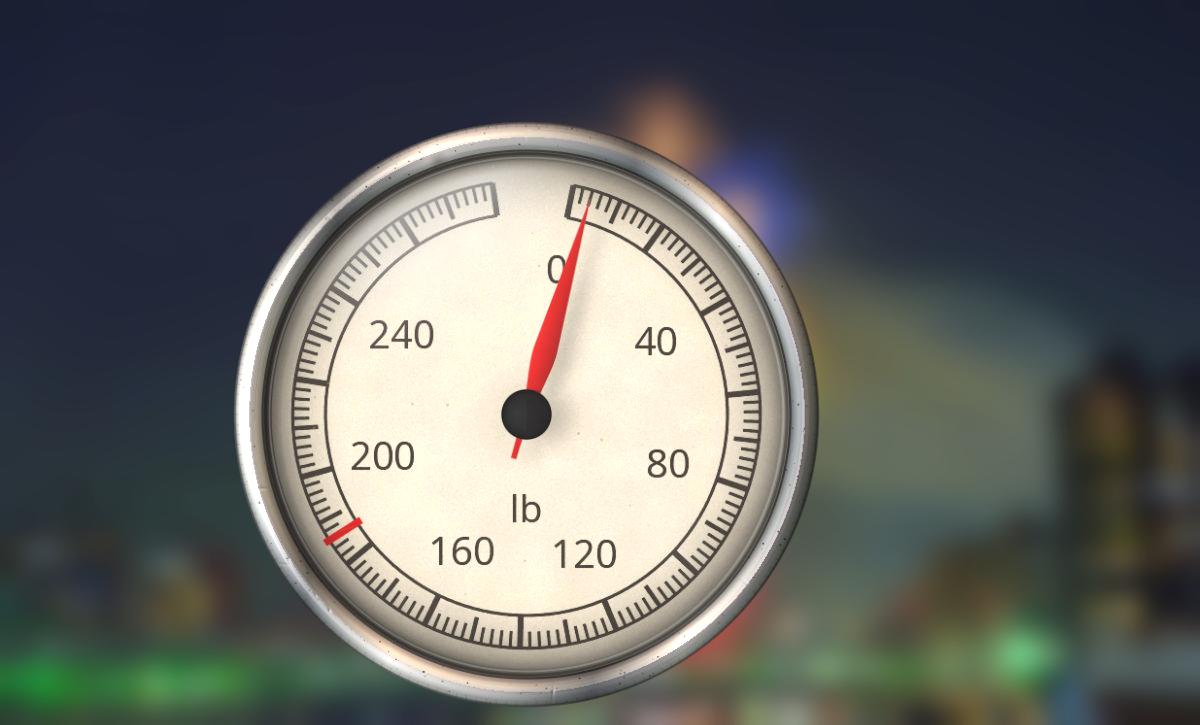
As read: **4** lb
